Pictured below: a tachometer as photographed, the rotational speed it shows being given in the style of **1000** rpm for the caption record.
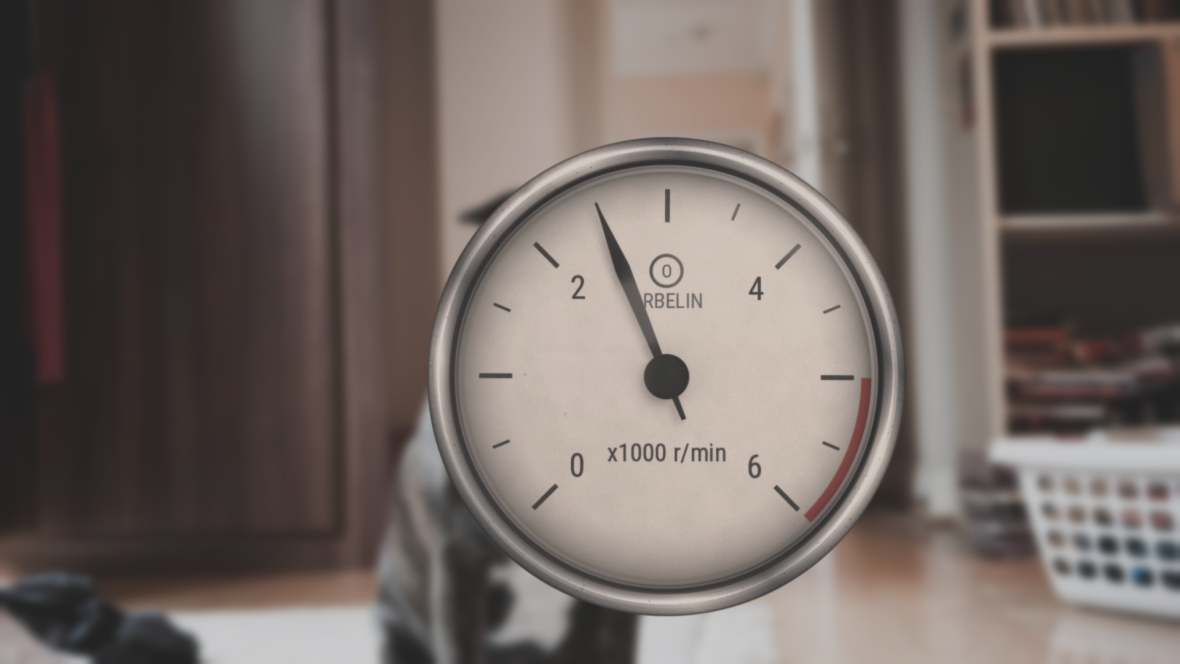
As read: **2500** rpm
